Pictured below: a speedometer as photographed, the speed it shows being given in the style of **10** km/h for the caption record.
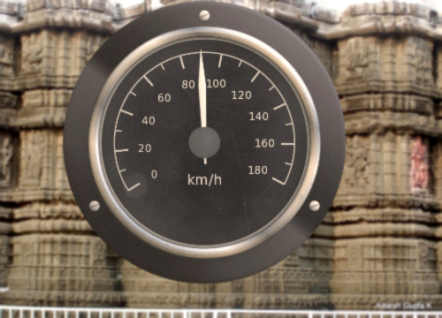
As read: **90** km/h
